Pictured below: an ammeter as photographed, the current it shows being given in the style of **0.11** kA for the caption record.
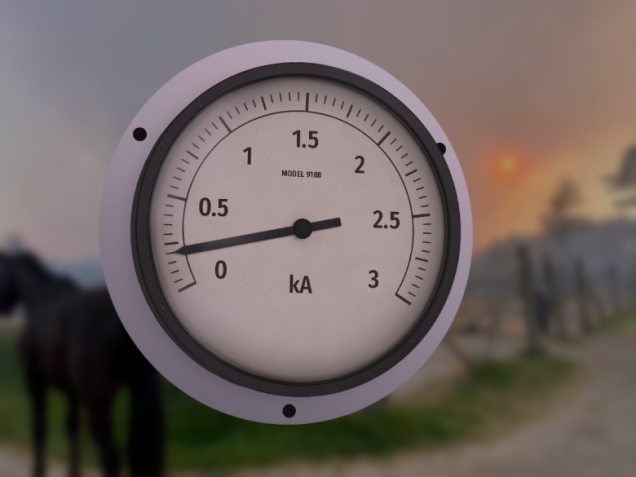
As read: **0.2** kA
